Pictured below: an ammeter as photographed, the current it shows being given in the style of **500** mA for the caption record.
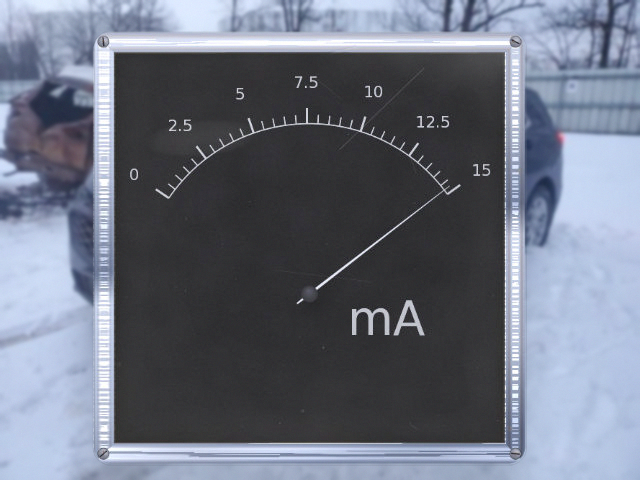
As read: **14.75** mA
